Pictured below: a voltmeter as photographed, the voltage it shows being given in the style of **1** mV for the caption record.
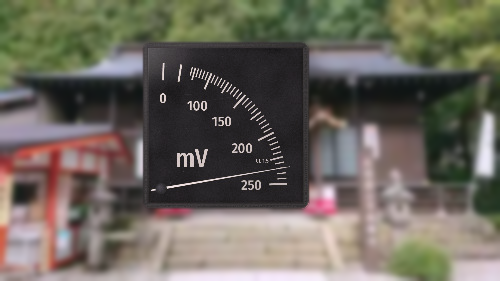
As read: **235** mV
